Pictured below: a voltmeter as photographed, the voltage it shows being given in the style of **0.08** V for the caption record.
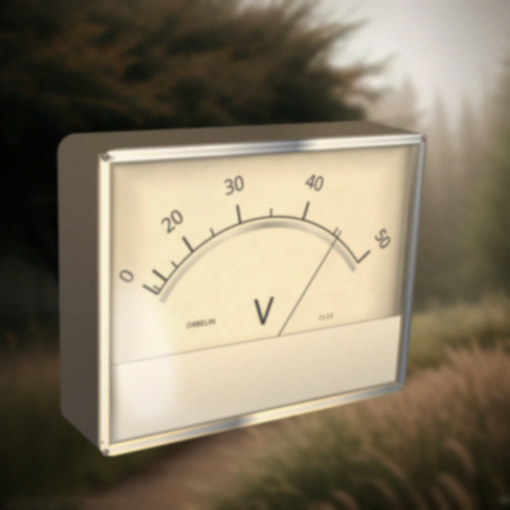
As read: **45** V
